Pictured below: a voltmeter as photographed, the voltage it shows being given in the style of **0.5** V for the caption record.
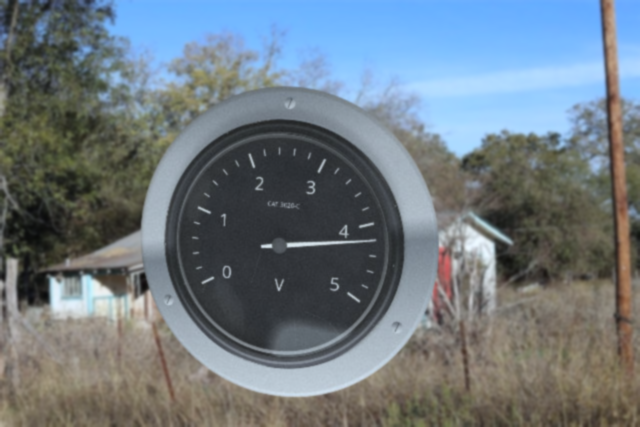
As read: **4.2** V
